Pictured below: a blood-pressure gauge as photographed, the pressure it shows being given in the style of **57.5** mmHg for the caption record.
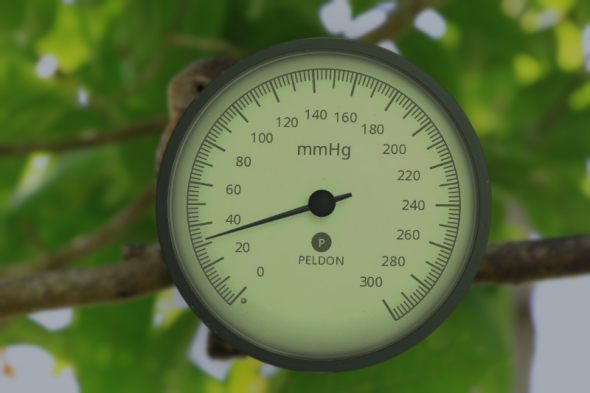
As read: **32** mmHg
